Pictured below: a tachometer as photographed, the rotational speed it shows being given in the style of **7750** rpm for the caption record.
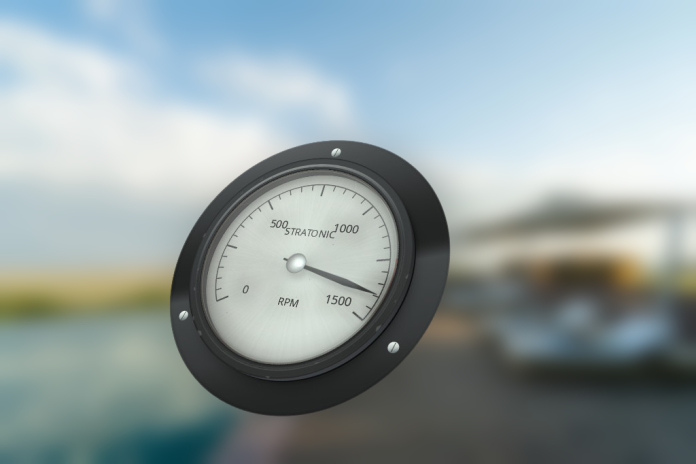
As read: **1400** rpm
